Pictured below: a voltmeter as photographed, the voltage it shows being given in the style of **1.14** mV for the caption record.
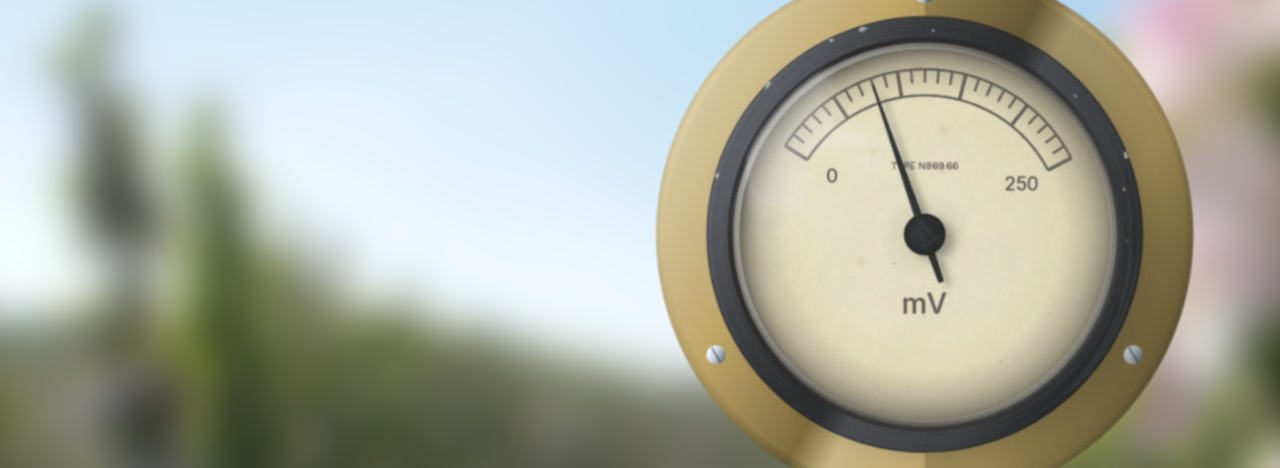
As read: **80** mV
